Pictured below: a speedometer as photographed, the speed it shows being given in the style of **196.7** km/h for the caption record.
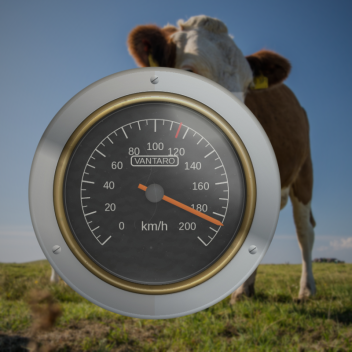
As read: **185** km/h
